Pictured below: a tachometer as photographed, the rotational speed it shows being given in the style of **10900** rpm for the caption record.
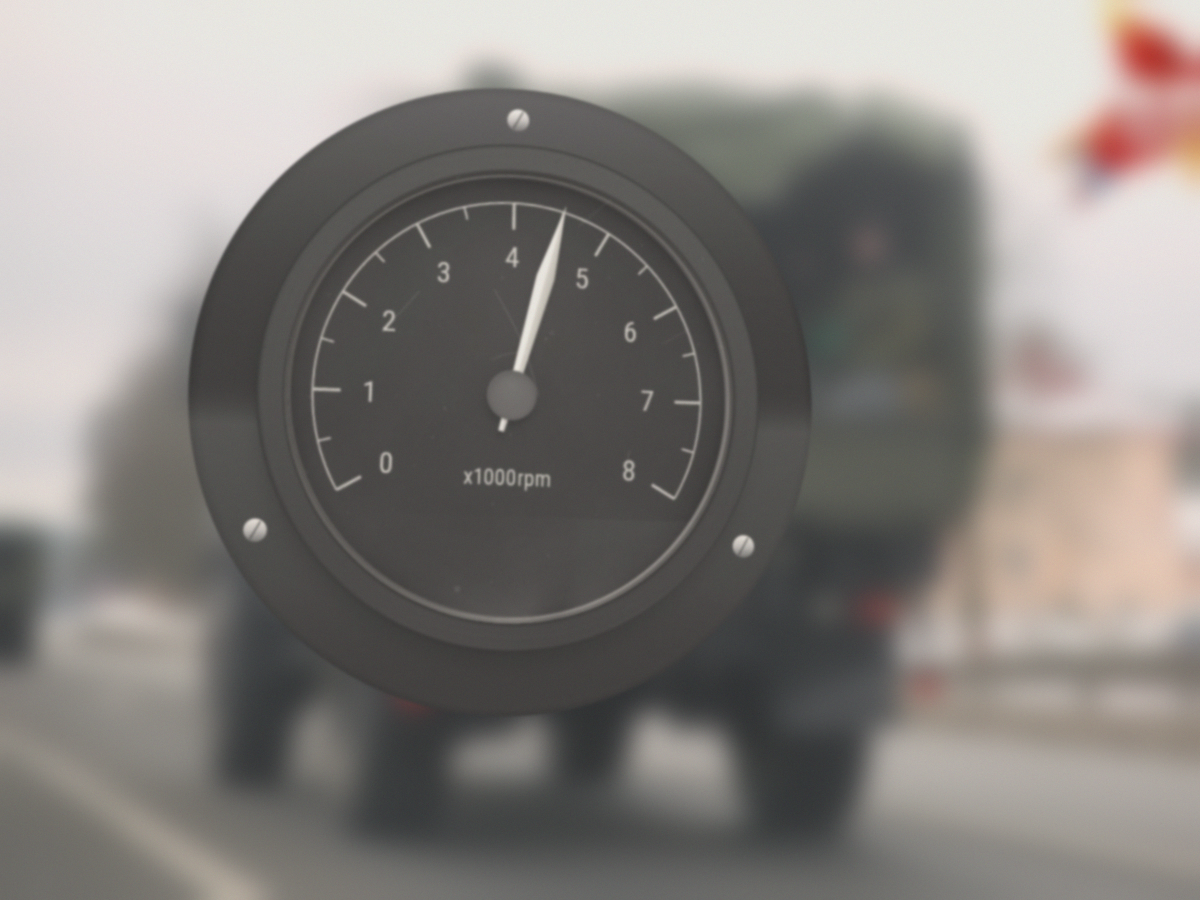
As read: **4500** rpm
